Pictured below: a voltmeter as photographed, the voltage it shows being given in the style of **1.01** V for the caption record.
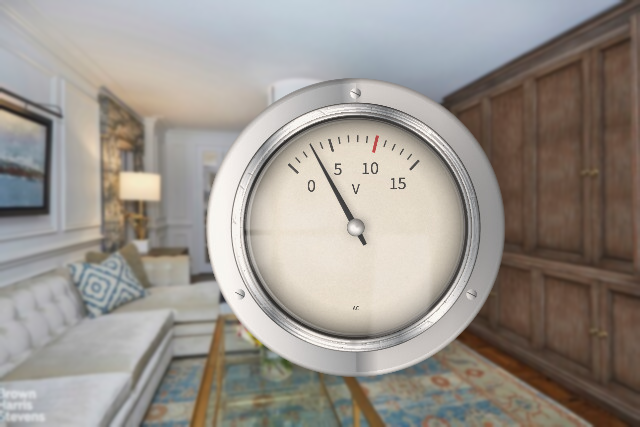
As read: **3** V
